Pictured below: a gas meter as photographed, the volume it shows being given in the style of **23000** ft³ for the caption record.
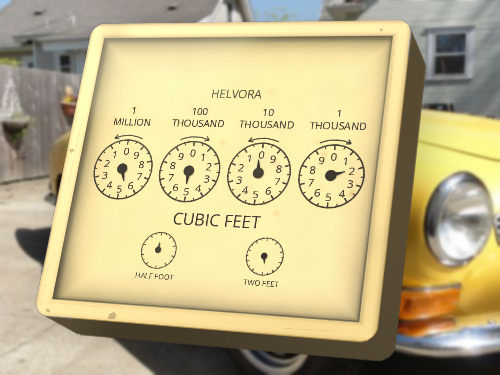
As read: **550200** ft³
